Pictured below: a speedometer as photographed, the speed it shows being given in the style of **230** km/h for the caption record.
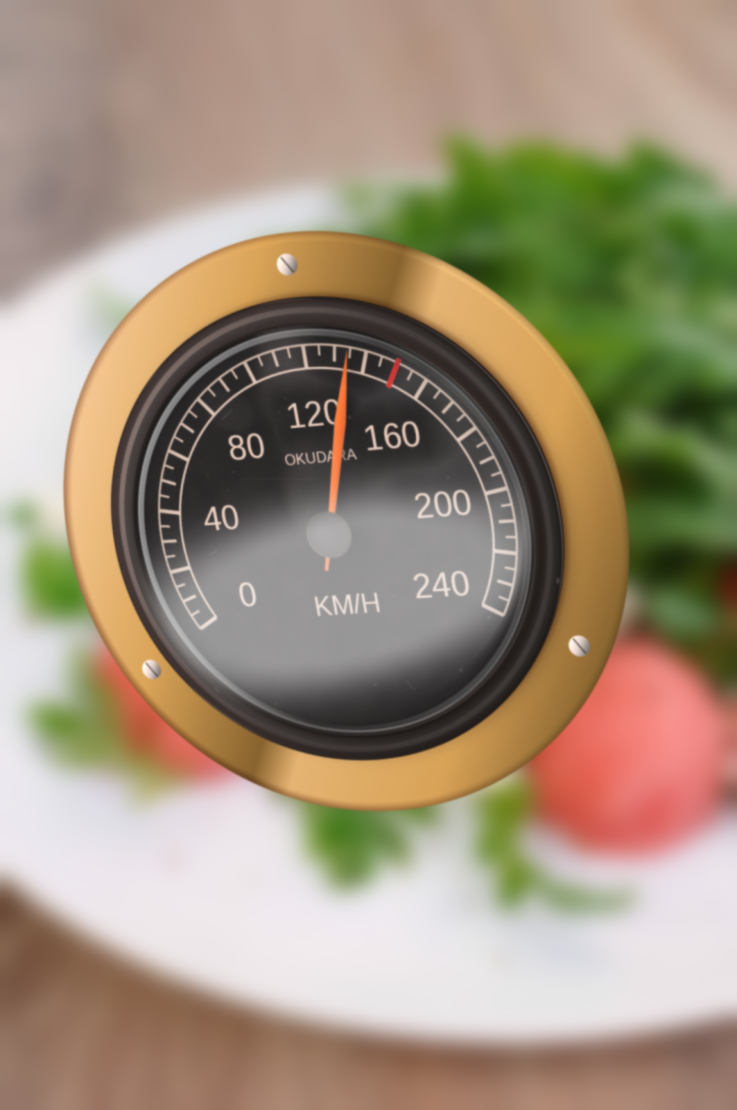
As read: **135** km/h
